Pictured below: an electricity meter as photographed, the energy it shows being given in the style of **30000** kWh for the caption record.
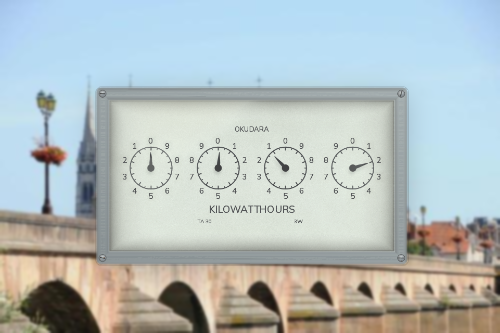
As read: **12** kWh
